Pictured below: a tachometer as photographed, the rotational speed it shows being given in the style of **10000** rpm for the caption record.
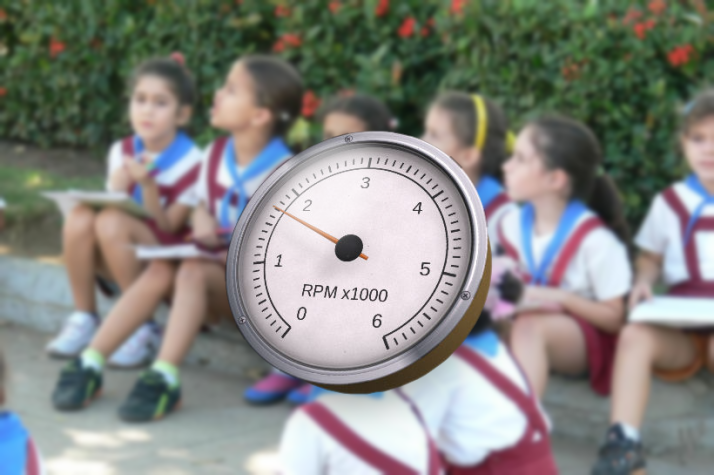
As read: **1700** rpm
